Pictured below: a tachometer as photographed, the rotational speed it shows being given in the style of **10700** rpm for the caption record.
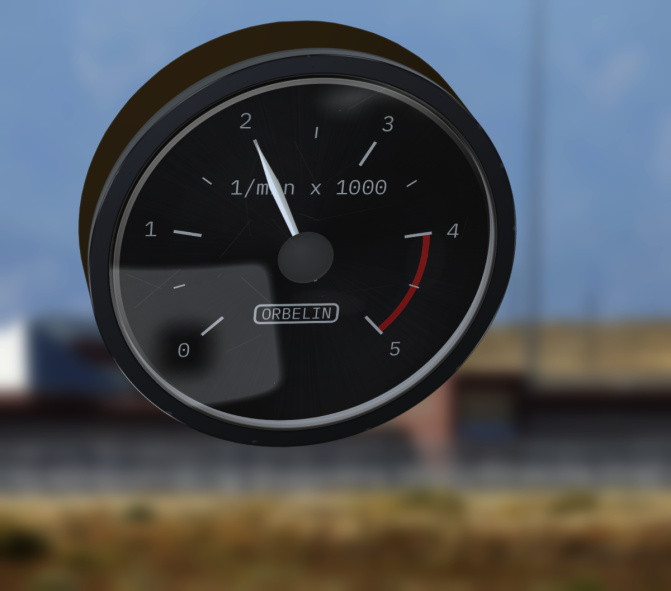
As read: **2000** rpm
